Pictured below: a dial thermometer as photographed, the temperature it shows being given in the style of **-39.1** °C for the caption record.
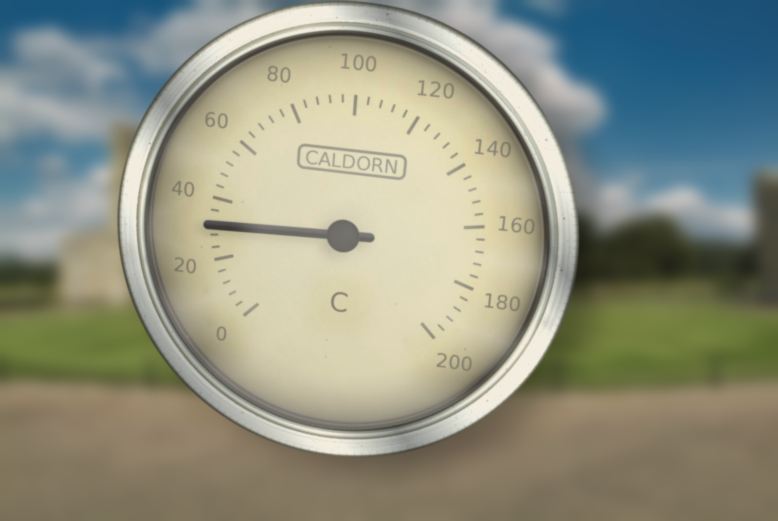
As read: **32** °C
